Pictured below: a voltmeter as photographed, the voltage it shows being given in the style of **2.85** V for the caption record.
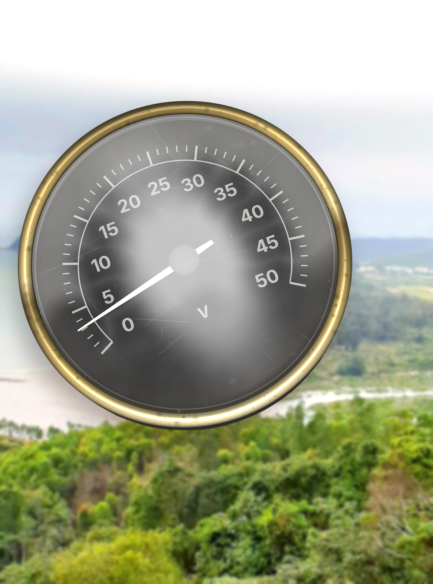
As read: **3** V
